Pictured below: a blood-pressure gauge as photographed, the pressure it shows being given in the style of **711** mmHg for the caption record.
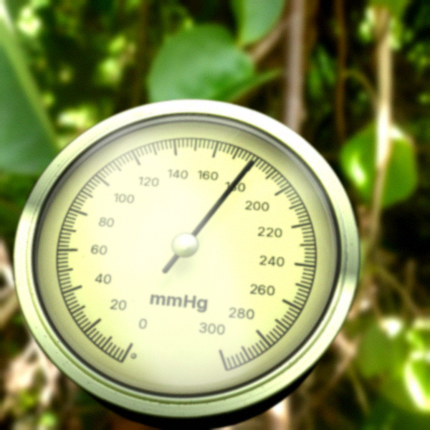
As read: **180** mmHg
